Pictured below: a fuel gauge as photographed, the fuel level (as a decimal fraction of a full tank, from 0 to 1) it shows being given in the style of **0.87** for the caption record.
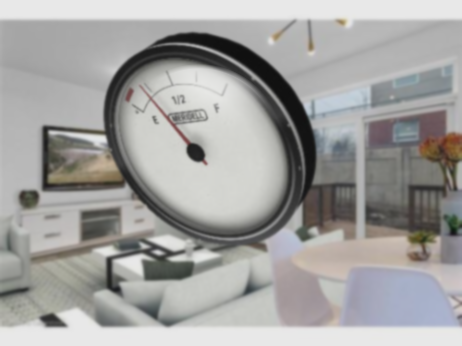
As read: **0.25**
